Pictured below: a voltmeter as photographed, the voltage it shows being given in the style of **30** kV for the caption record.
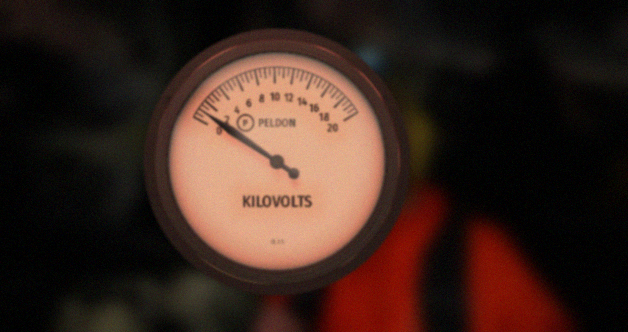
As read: **1** kV
